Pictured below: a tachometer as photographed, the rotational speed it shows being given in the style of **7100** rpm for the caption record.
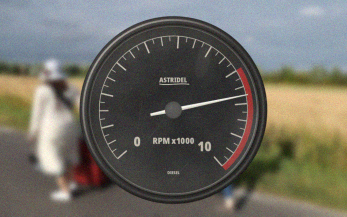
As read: **7750** rpm
